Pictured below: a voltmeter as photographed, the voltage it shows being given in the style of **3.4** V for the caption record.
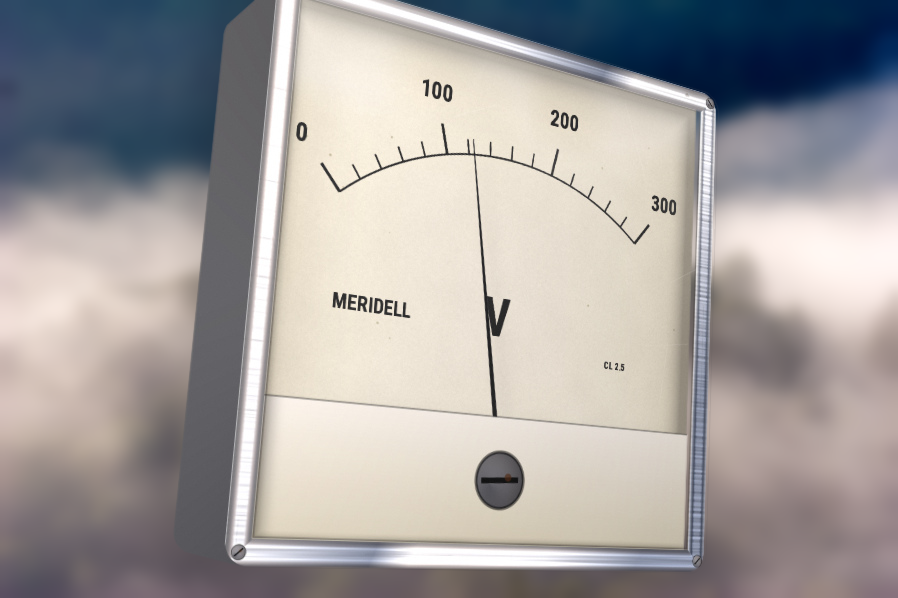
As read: **120** V
